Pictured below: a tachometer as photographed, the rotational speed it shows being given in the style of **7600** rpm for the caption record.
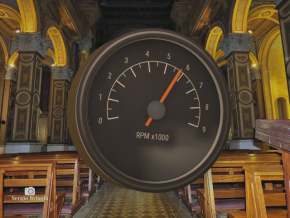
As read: **5750** rpm
